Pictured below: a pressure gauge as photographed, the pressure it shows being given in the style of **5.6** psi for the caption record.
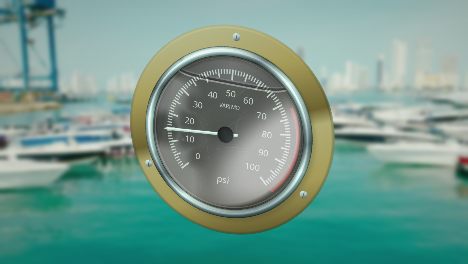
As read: **15** psi
